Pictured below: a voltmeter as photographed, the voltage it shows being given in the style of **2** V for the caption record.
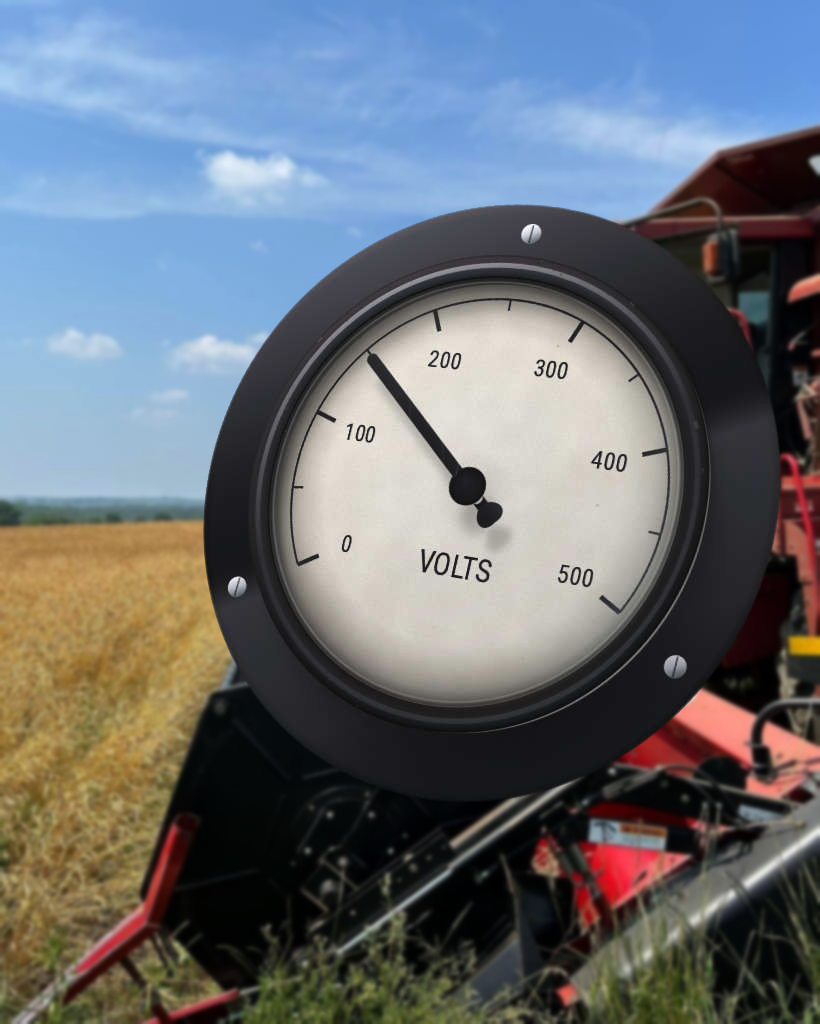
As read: **150** V
